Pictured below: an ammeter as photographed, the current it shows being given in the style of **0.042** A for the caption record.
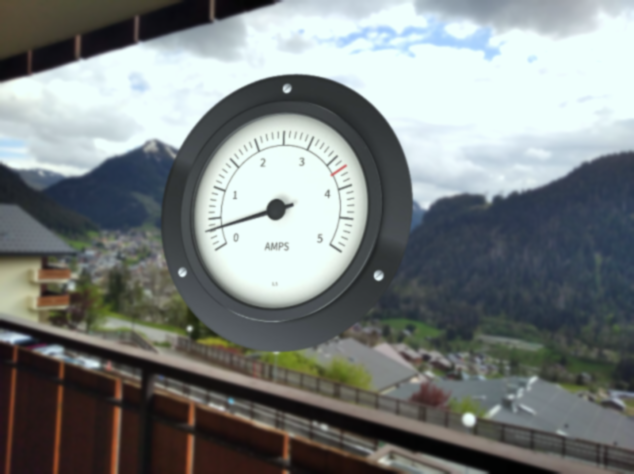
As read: **0.3** A
